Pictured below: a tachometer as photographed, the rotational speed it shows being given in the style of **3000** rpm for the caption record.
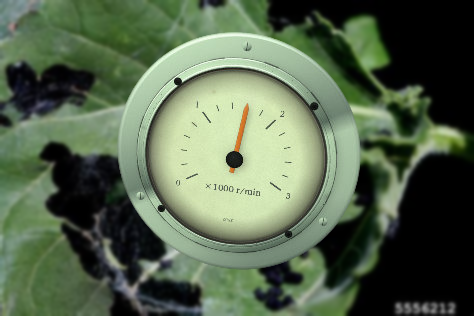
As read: **1600** rpm
